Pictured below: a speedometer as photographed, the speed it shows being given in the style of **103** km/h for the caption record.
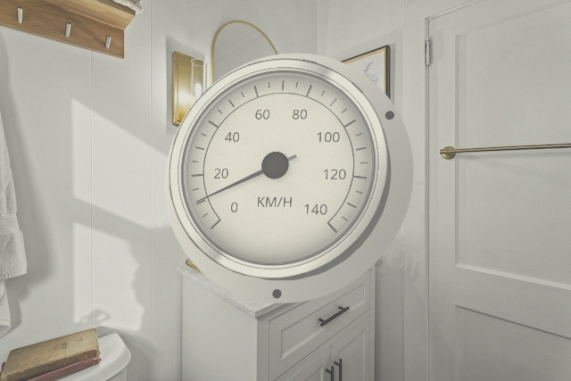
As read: **10** km/h
